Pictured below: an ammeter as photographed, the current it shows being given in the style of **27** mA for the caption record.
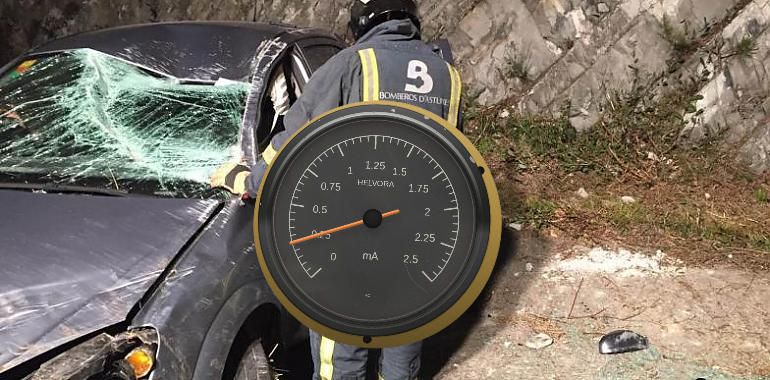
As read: **0.25** mA
